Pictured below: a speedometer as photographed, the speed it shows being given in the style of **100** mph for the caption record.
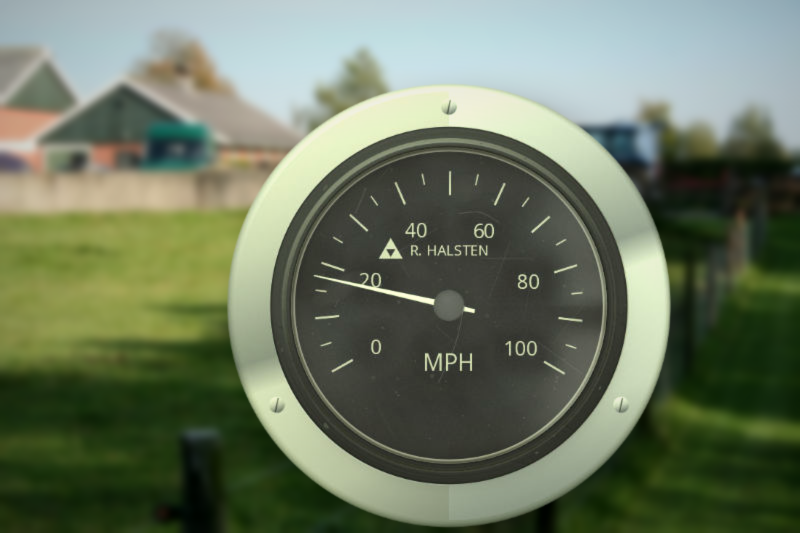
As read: **17.5** mph
